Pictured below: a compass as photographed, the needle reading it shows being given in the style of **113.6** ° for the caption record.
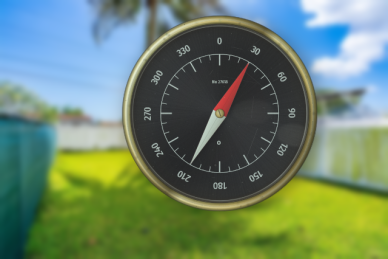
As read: **30** °
